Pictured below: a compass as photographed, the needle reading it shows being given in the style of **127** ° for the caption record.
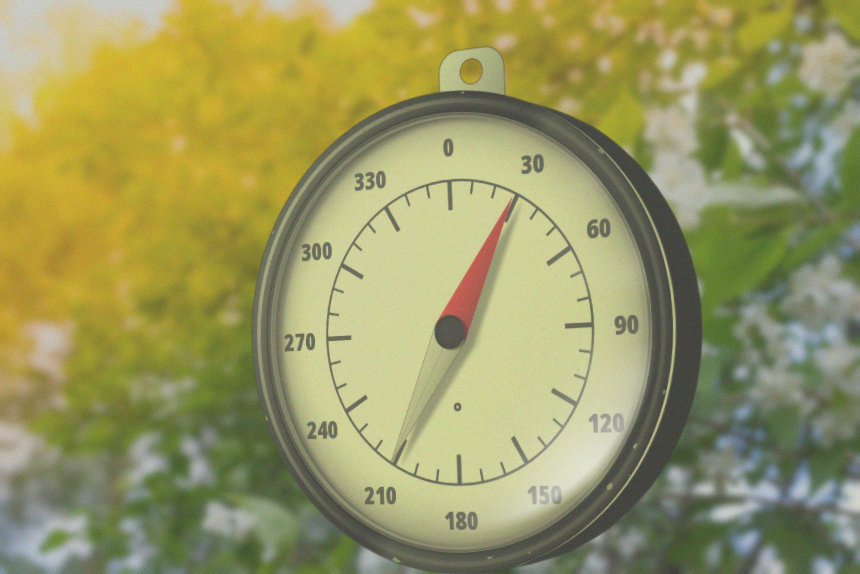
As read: **30** °
